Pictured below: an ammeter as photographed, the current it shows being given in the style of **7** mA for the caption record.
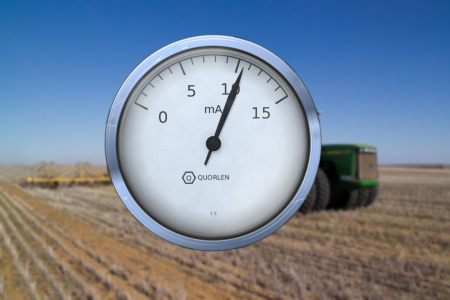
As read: **10.5** mA
